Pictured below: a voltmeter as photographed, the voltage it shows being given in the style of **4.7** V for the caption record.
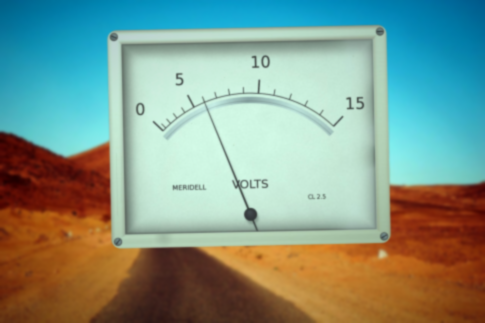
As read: **6** V
